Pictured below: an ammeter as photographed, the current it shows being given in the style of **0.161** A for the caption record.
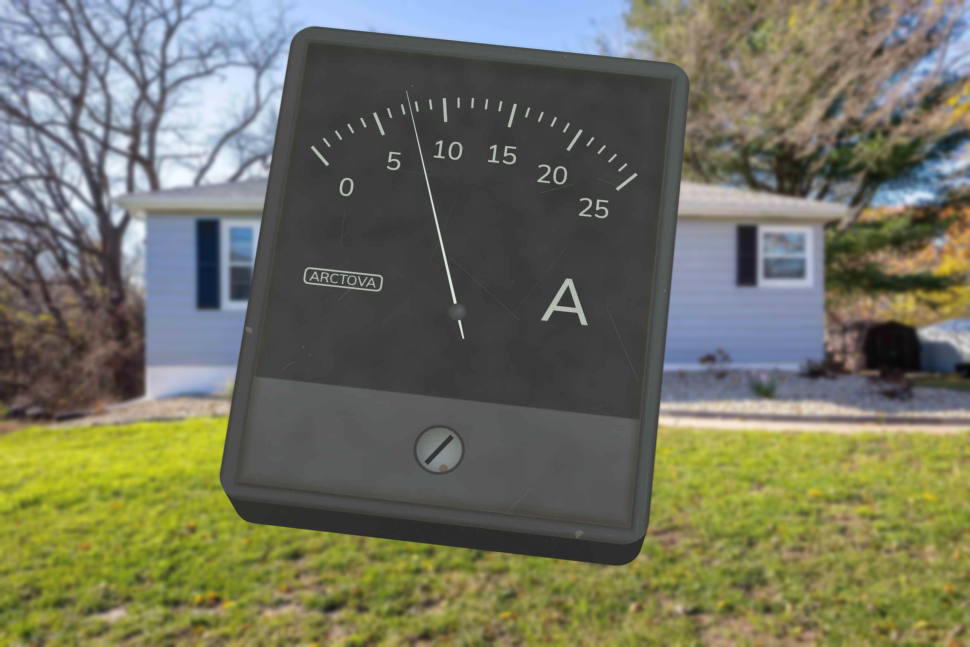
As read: **7.5** A
